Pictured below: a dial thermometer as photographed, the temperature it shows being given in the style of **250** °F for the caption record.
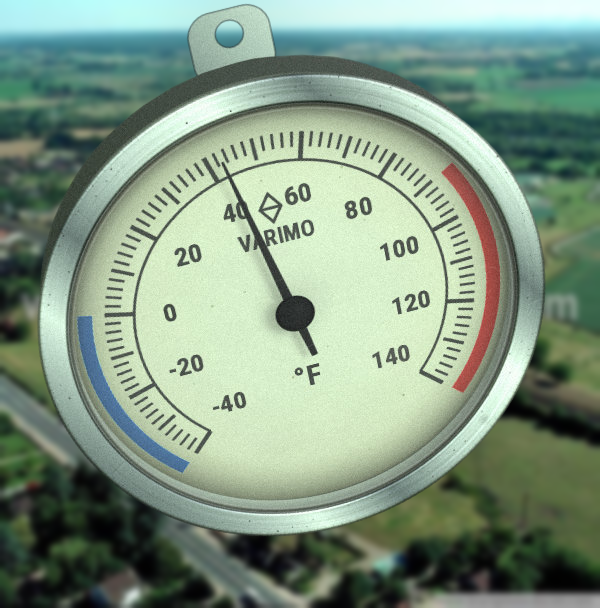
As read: **43** °F
